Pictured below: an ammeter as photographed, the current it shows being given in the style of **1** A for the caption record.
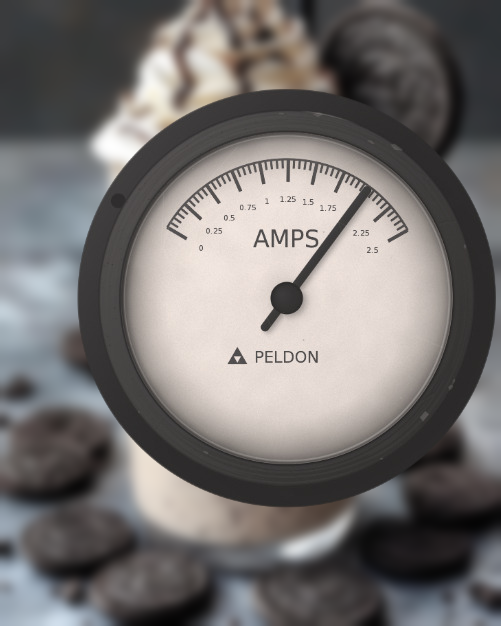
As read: **2** A
